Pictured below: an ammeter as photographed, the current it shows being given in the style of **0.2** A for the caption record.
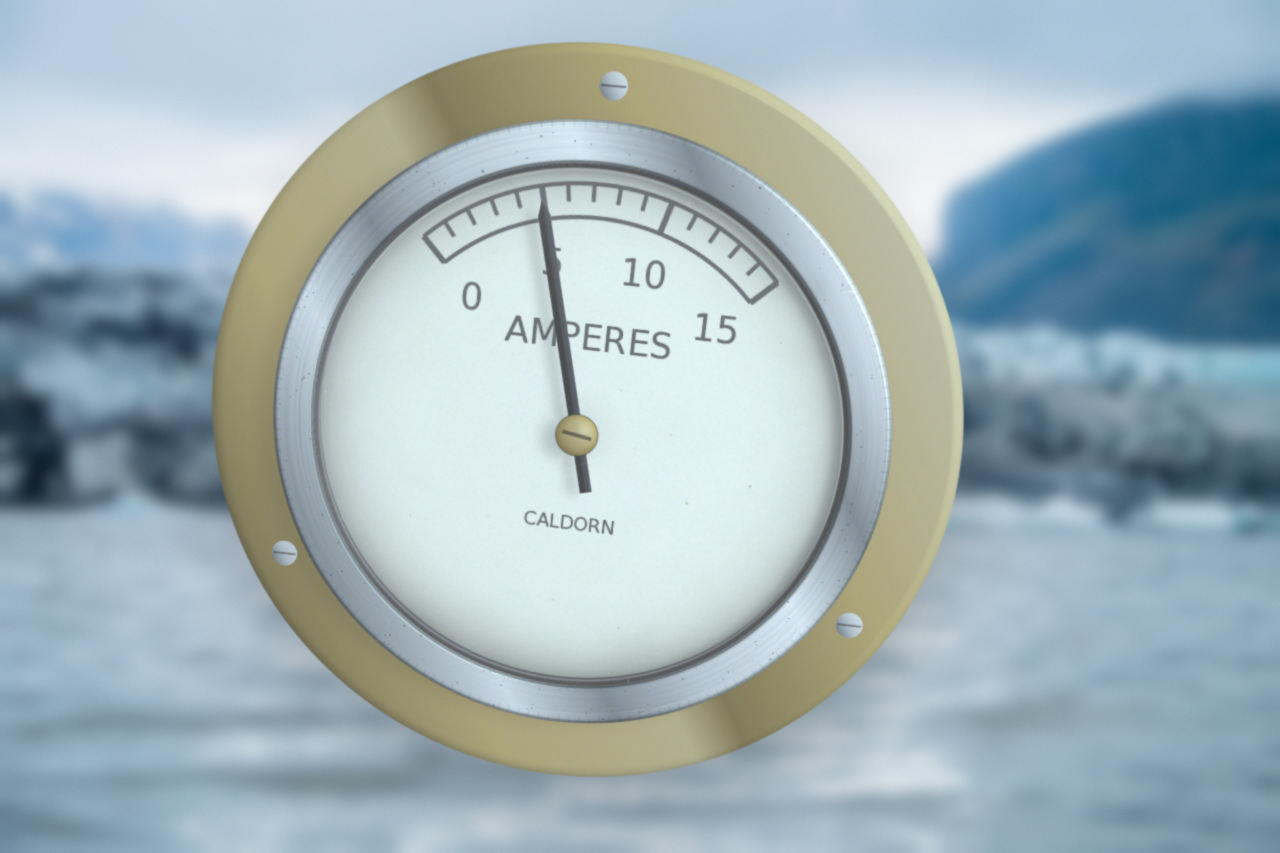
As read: **5** A
